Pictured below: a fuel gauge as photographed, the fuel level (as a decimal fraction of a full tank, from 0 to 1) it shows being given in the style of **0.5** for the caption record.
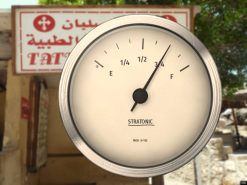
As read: **0.75**
